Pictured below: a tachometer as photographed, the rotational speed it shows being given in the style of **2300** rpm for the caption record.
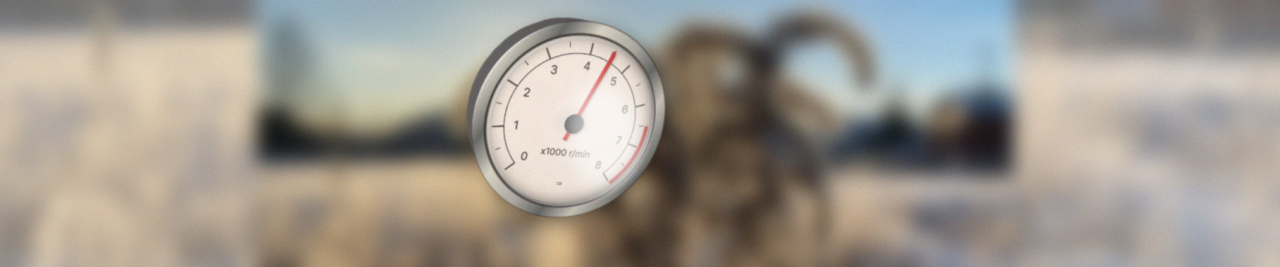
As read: **4500** rpm
